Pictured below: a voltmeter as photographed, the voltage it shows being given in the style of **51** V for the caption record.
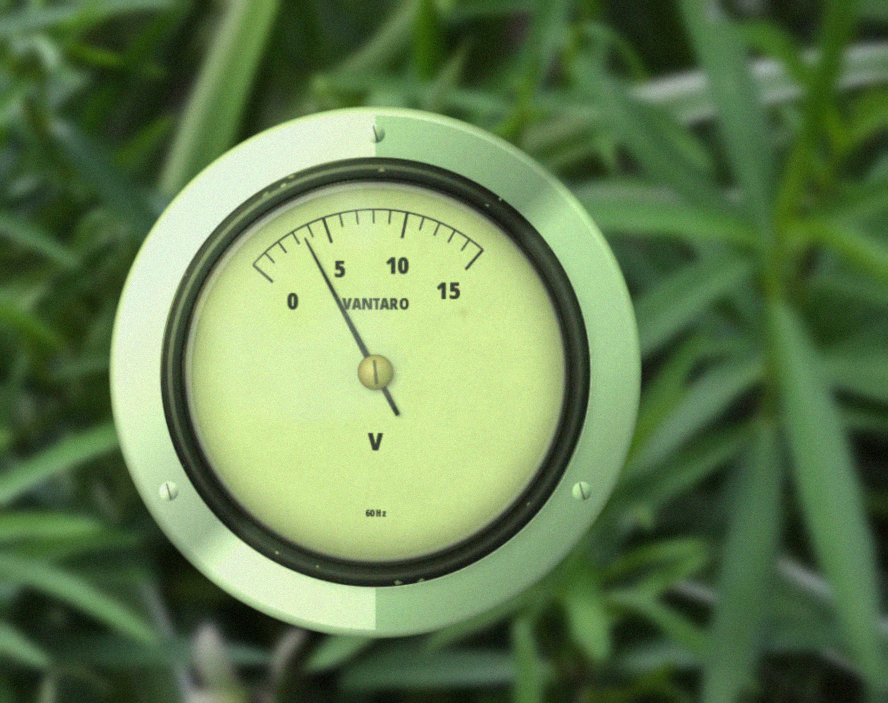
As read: **3.5** V
